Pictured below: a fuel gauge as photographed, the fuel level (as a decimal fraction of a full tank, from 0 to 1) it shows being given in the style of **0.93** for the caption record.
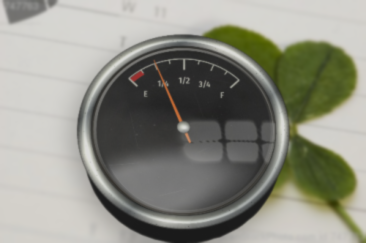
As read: **0.25**
